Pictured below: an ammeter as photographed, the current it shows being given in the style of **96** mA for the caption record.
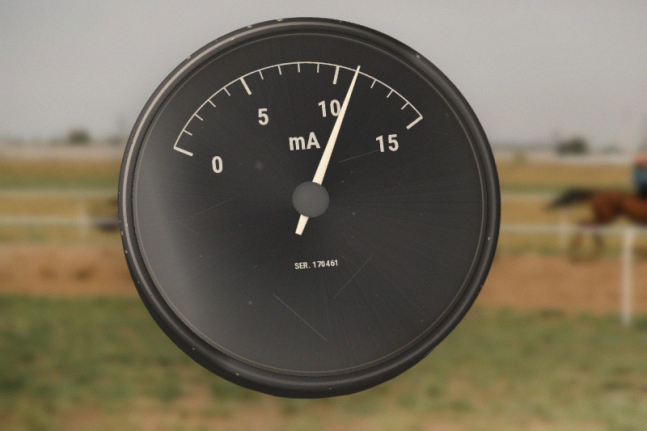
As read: **11** mA
